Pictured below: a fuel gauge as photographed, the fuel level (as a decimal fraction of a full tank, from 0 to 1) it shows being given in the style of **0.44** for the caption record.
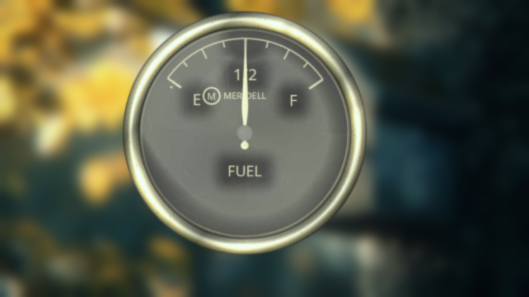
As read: **0.5**
